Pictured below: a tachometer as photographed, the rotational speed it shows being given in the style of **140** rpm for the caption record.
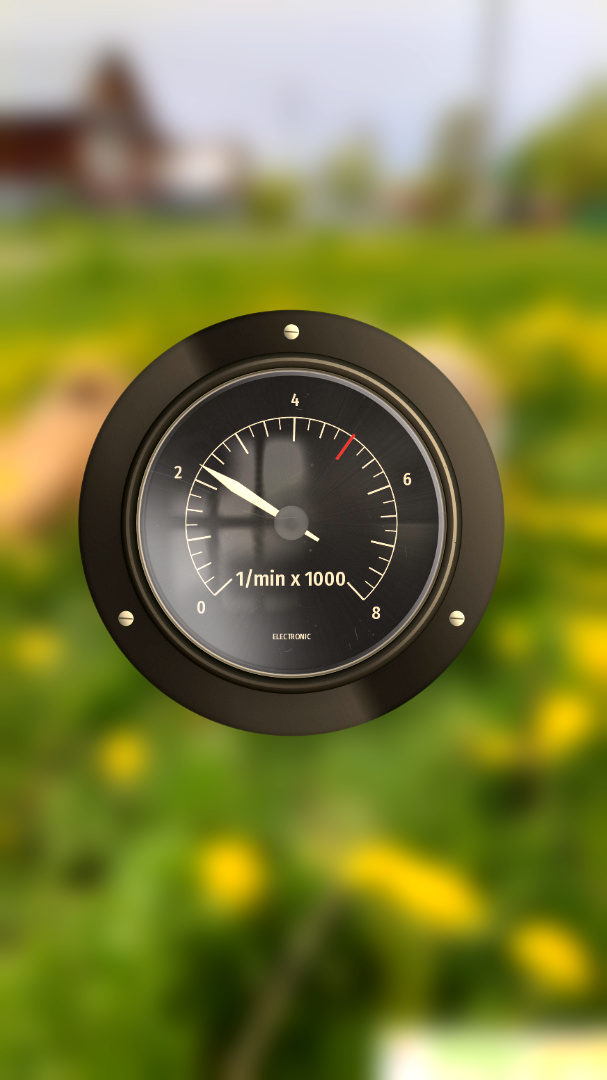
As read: **2250** rpm
